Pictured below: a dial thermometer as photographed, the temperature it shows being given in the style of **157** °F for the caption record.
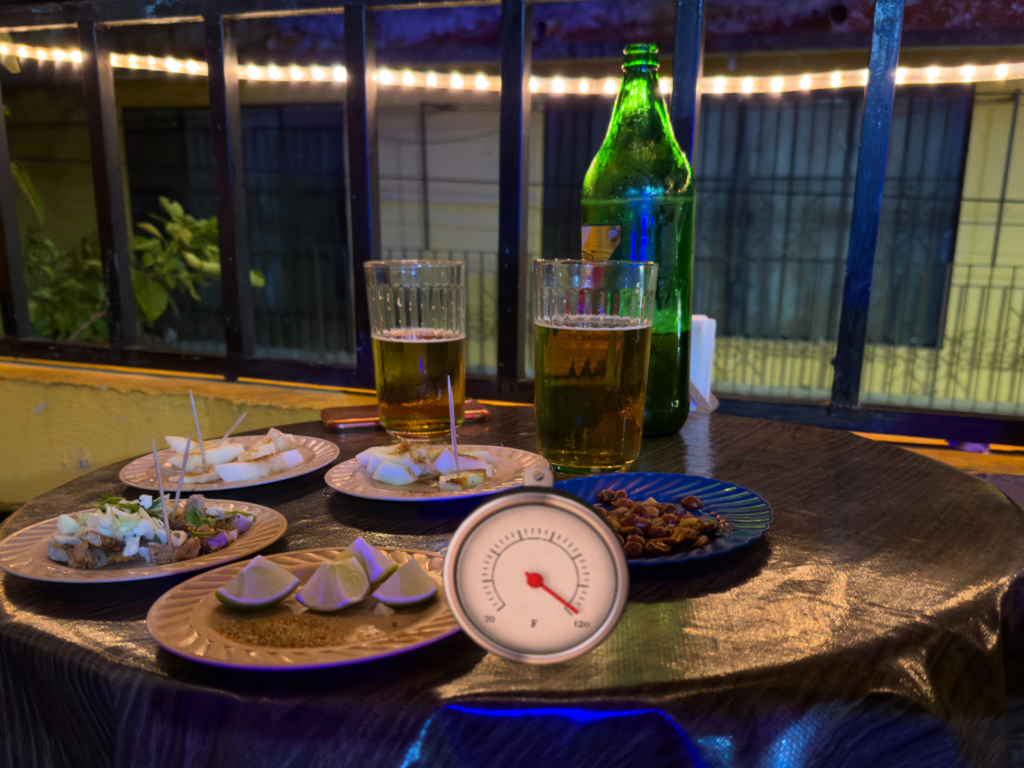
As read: **116** °F
